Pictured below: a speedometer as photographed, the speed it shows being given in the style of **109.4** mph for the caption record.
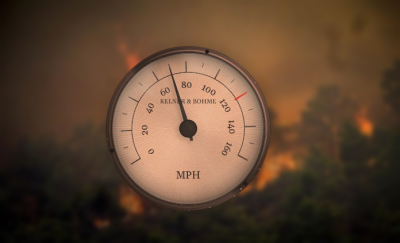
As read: **70** mph
